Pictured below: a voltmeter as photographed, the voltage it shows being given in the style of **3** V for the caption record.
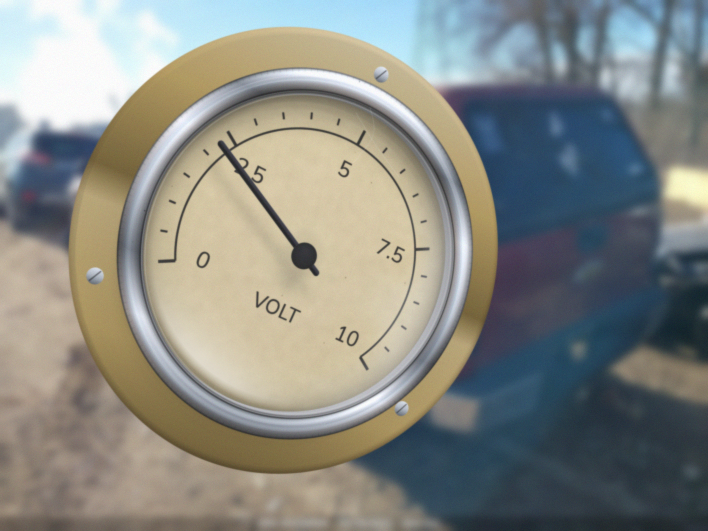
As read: **2.25** V
